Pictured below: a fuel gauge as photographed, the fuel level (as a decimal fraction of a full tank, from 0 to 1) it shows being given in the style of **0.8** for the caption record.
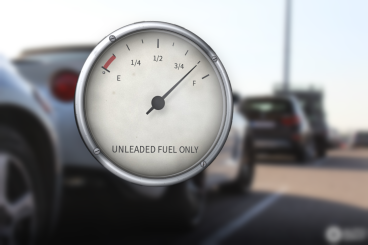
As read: **0.875**
